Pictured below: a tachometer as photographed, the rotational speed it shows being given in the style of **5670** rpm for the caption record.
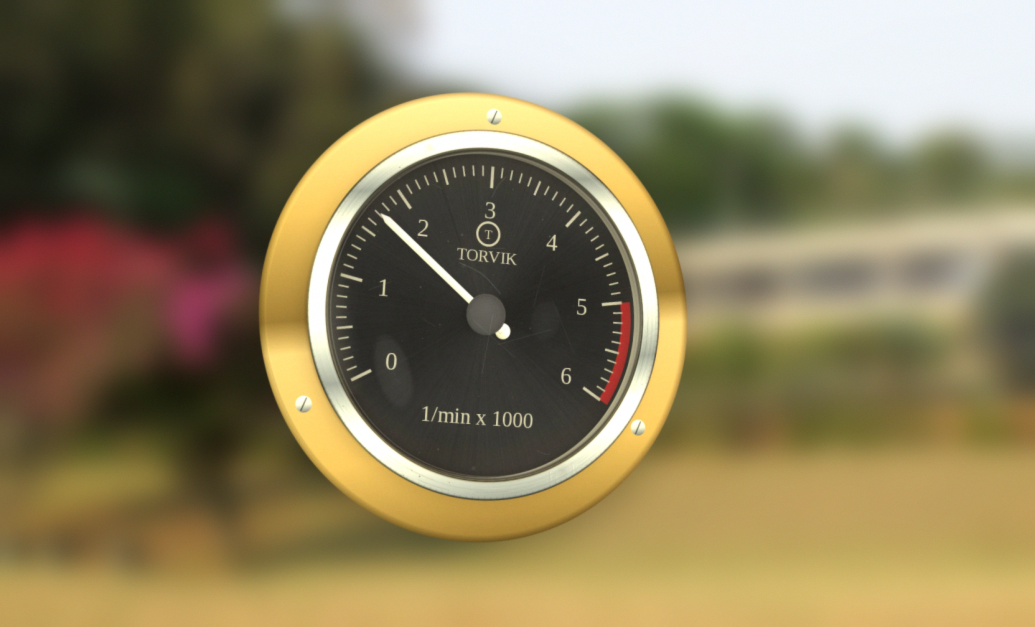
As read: **1700** rpm
